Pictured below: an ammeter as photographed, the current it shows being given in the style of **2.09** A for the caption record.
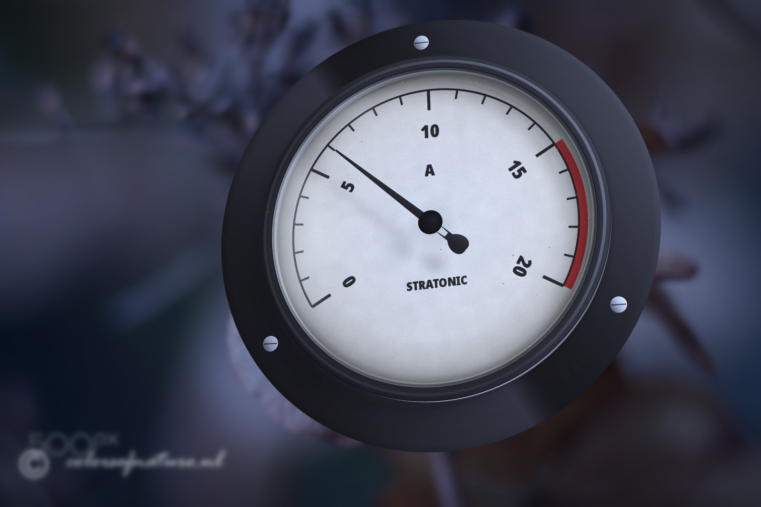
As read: **6** A
